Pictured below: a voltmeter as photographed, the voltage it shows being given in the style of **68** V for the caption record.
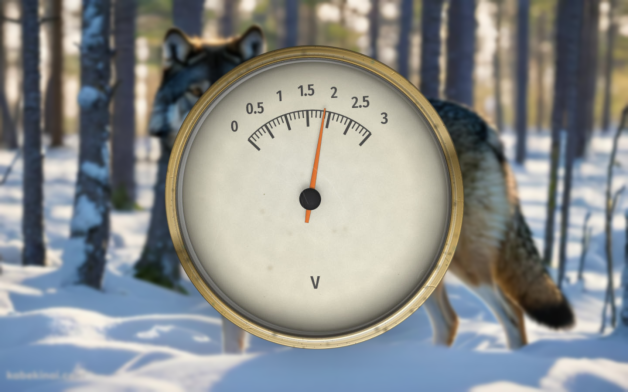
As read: **1.9** V
